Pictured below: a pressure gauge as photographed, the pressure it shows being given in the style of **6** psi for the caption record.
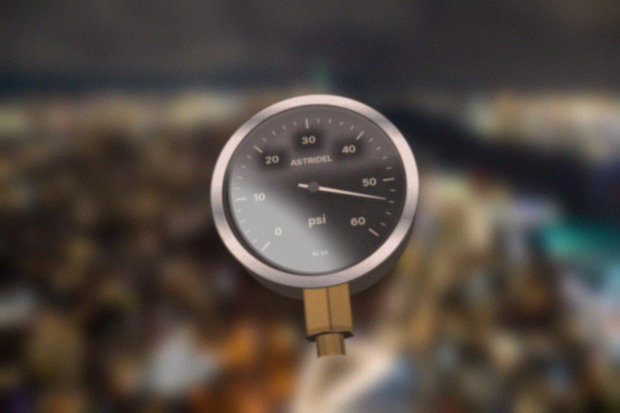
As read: **54** psi
